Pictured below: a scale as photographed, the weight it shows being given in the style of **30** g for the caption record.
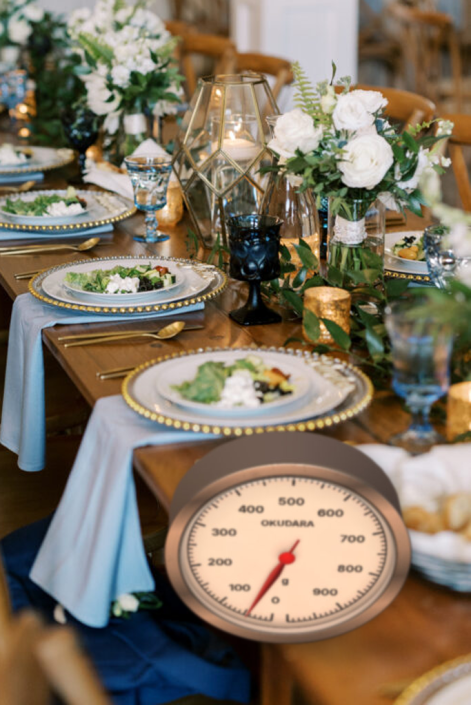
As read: **50** g
